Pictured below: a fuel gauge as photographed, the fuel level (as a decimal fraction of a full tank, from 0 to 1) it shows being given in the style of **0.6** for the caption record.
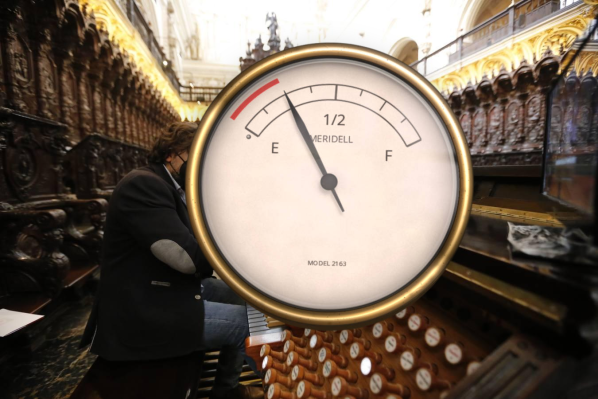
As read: **0.25**
